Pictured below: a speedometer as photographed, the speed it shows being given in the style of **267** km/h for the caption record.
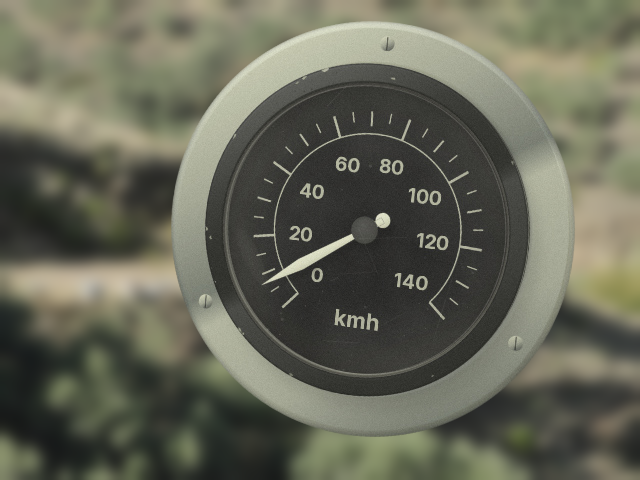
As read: **7.5** km/h
